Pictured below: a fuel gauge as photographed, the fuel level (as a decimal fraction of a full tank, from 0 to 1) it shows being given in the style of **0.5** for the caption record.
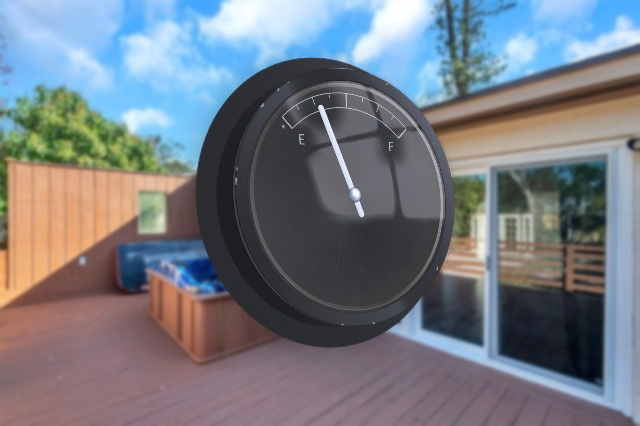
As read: **0.25**
